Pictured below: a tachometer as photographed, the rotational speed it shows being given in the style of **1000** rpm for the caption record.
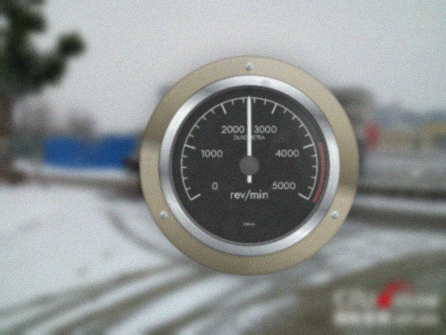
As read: **2500** rpm
